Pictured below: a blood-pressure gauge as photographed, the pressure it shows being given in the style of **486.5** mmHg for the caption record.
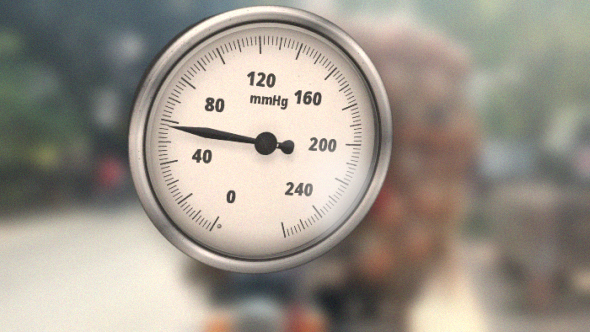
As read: **58** mmHg
